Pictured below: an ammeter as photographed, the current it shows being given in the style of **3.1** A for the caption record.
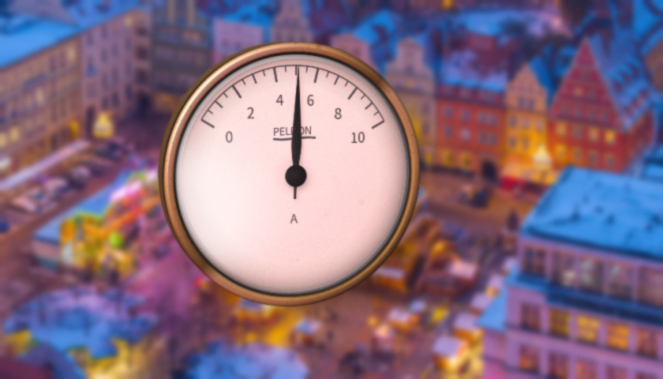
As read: **5** A
